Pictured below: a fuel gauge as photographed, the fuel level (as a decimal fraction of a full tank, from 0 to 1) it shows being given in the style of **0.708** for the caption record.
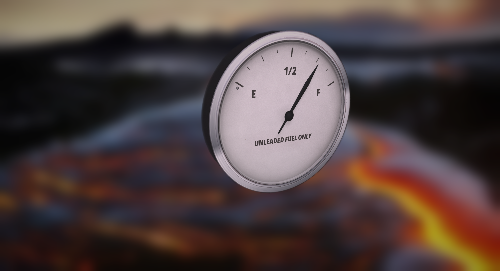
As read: **0.75**
